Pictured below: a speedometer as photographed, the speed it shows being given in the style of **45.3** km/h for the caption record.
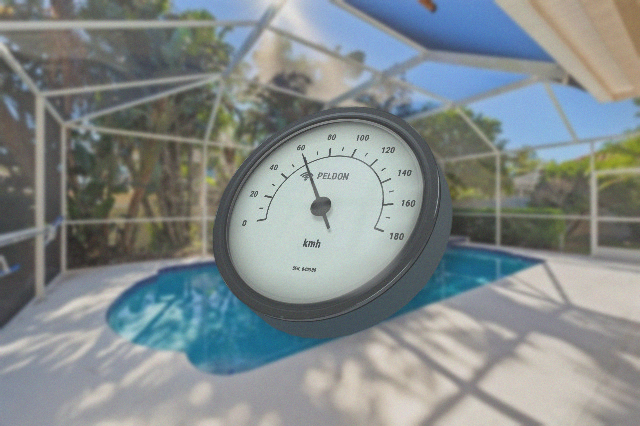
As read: **60** km/h
